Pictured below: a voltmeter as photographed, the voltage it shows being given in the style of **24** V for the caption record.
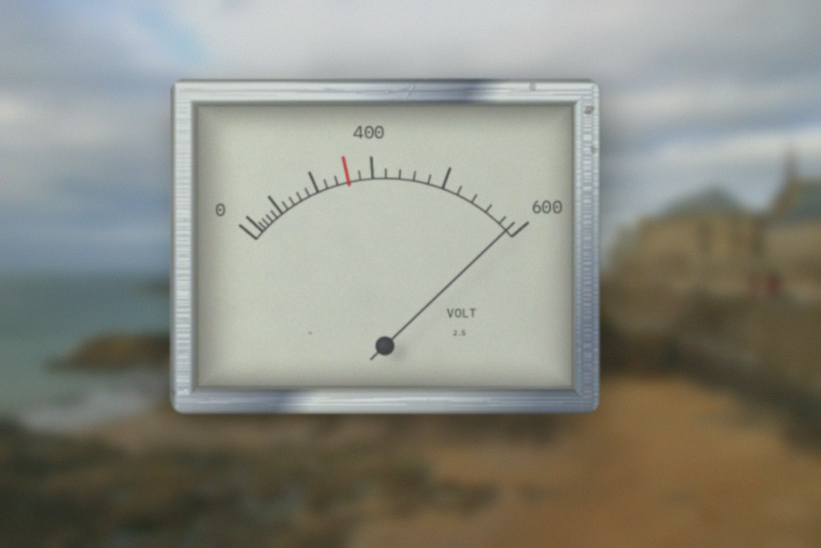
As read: **590** V
